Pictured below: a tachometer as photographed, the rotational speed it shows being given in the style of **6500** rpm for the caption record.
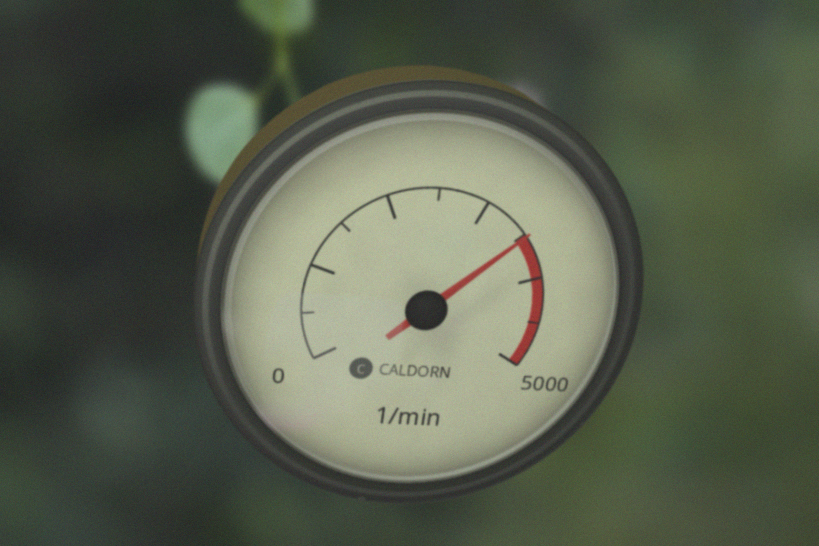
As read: **3500** rpm
